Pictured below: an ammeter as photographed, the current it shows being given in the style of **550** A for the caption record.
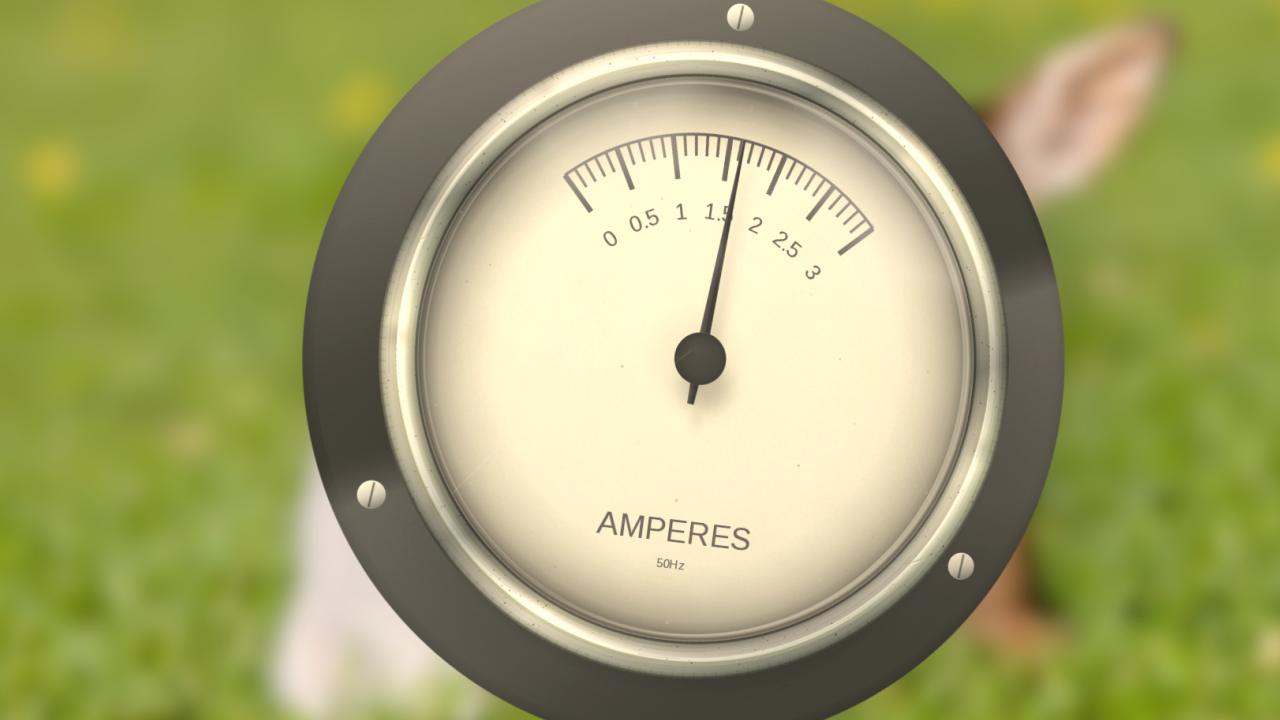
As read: **1.6** A
